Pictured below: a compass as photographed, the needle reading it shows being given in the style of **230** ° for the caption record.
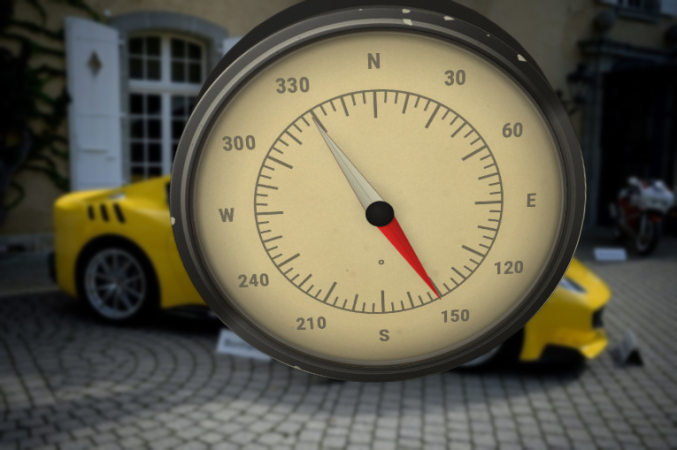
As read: **150** °
